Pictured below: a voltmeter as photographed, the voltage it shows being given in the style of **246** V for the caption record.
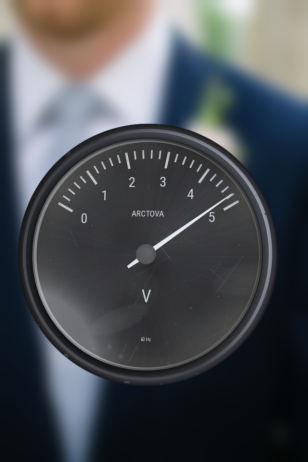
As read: **4.8** V
